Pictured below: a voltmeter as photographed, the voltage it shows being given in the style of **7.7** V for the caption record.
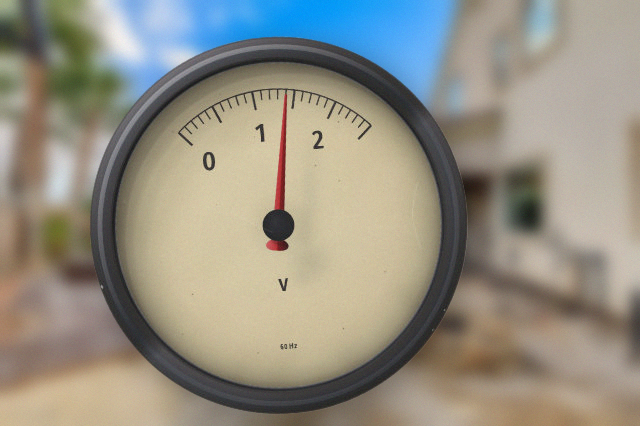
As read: **1.4** V
